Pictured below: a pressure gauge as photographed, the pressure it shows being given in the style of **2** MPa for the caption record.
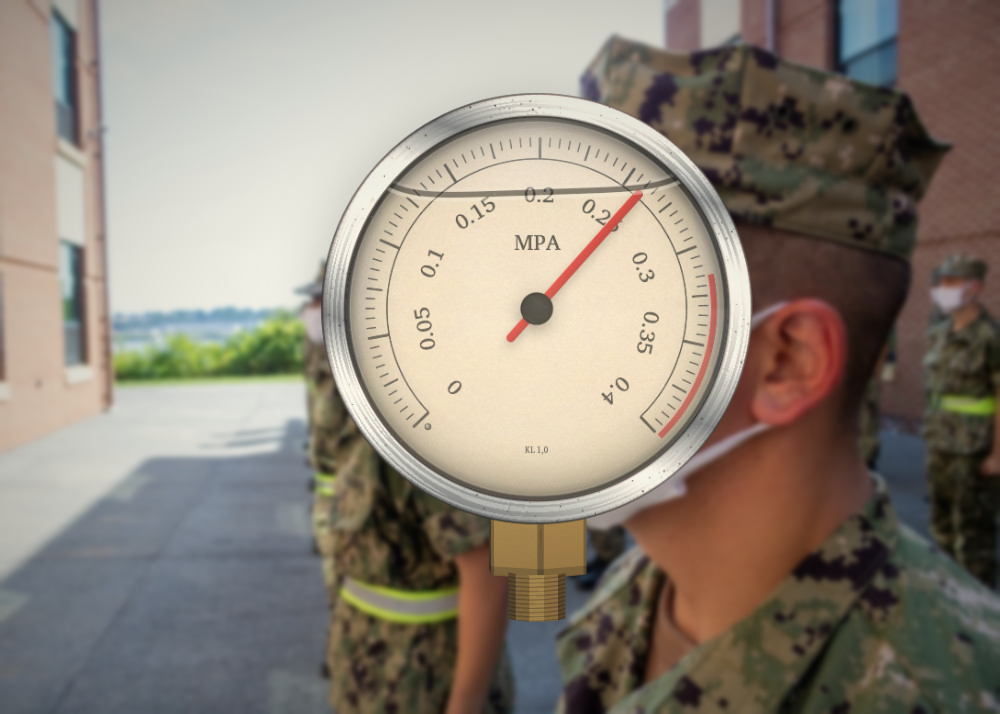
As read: **0.26** MPa
